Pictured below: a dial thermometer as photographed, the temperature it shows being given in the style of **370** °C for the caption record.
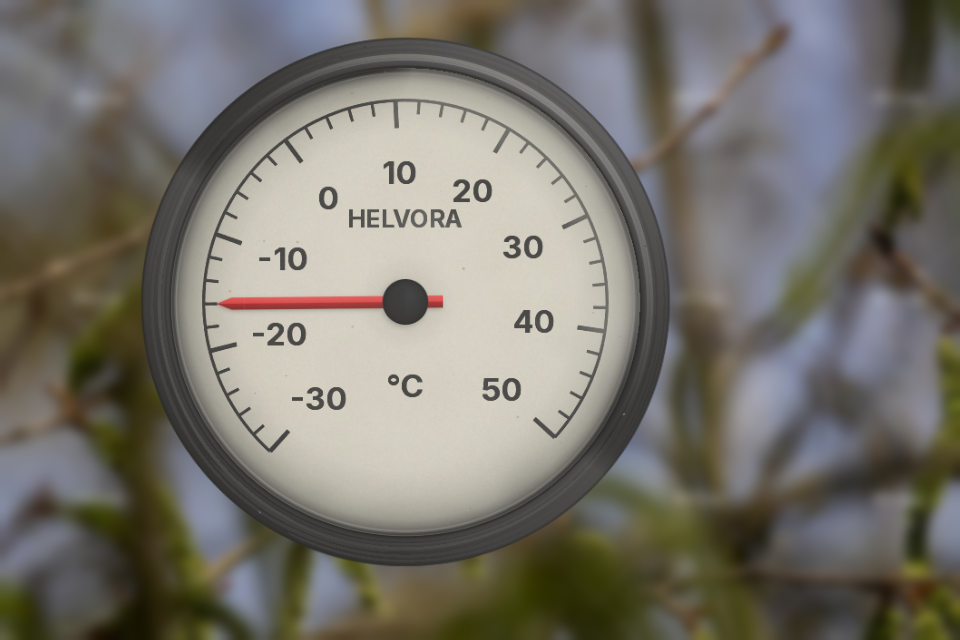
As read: **-16** °C
